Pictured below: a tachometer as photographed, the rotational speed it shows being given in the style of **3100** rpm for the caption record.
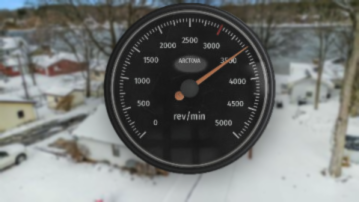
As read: **3500** rpm
